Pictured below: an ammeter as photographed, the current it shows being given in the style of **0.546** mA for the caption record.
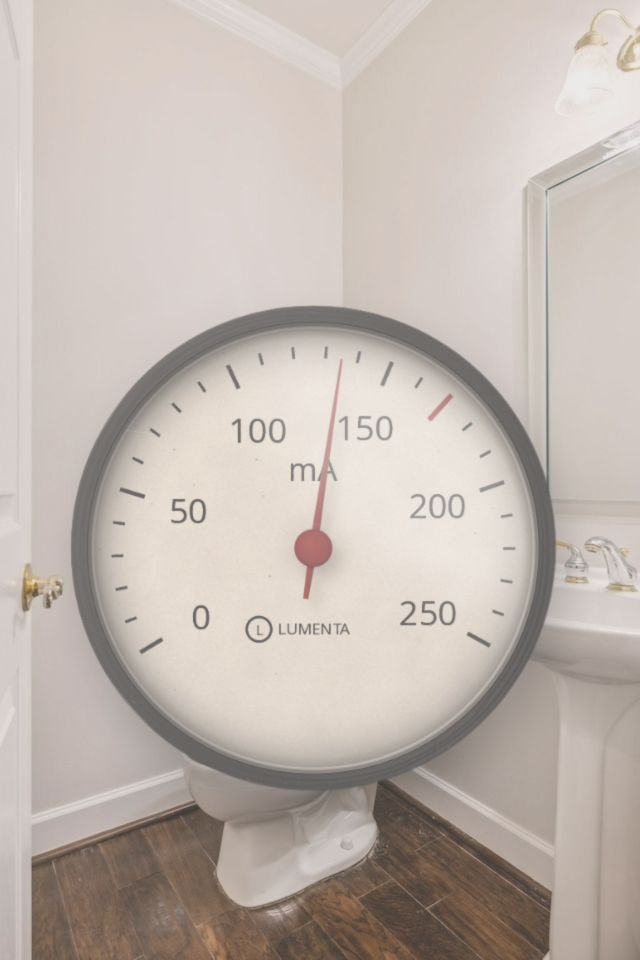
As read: **135** mA
